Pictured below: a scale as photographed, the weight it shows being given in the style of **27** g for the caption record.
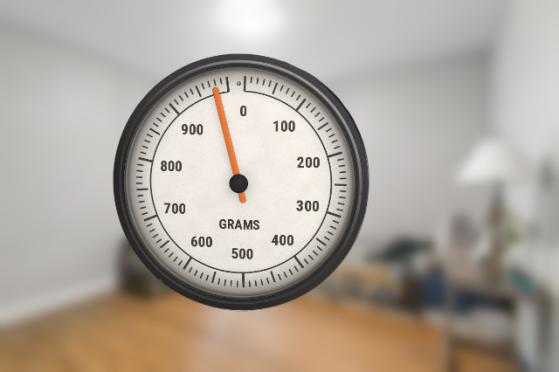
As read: **980** g
